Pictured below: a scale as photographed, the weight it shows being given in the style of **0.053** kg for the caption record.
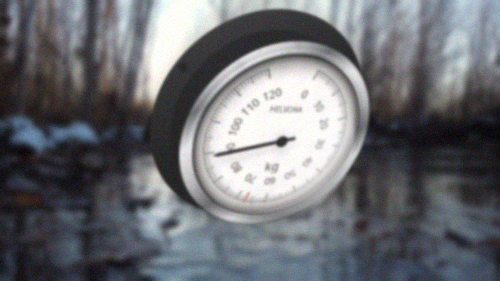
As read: **90** kg
